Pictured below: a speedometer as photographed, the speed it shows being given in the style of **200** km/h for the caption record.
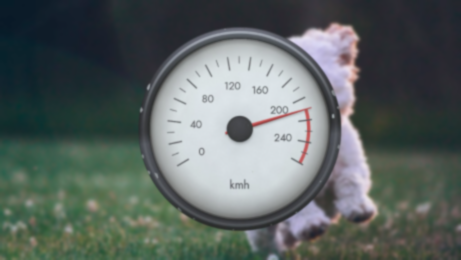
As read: **210** km/h
